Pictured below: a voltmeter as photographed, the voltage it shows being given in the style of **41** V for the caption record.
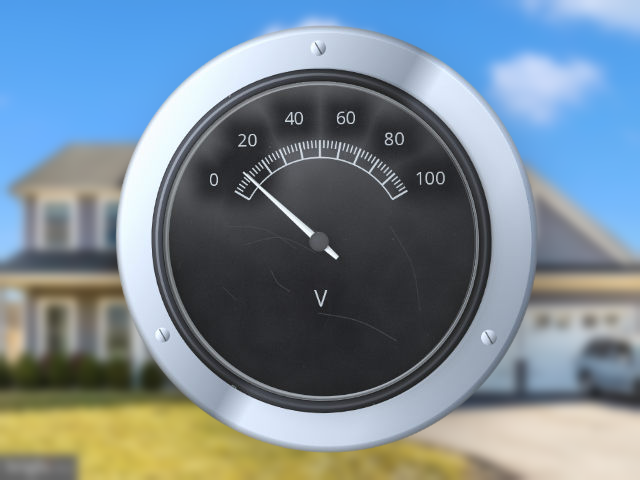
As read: **10** V
